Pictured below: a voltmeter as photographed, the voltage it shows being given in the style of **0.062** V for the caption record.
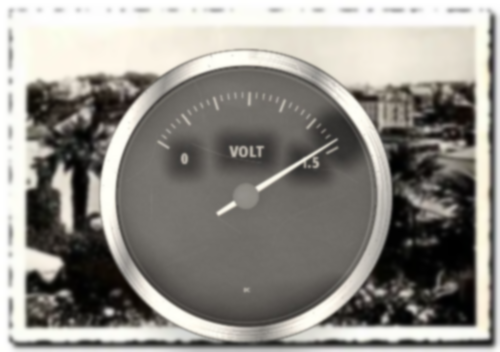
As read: **1.45** V
